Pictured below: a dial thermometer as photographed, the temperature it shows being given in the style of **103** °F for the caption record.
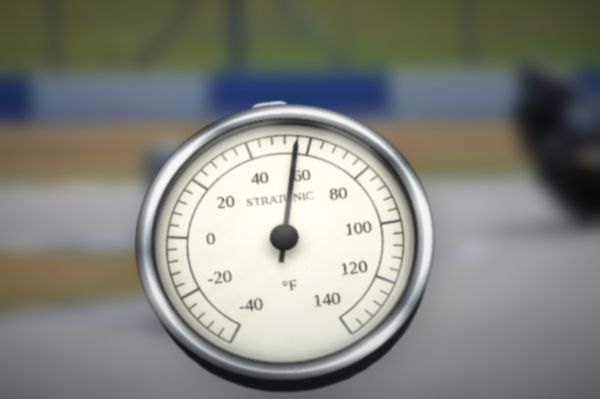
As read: **56** °F
